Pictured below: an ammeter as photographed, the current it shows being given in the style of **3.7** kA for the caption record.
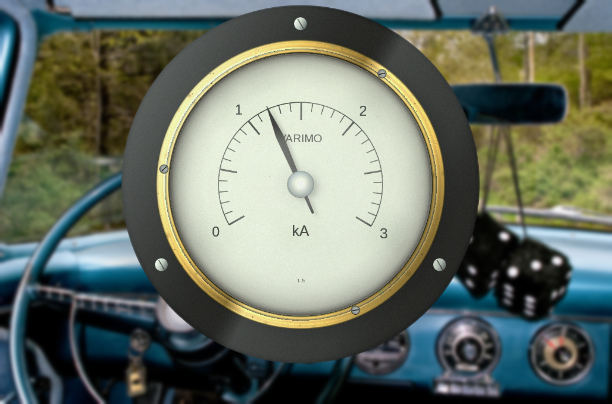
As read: **1.2** kA
